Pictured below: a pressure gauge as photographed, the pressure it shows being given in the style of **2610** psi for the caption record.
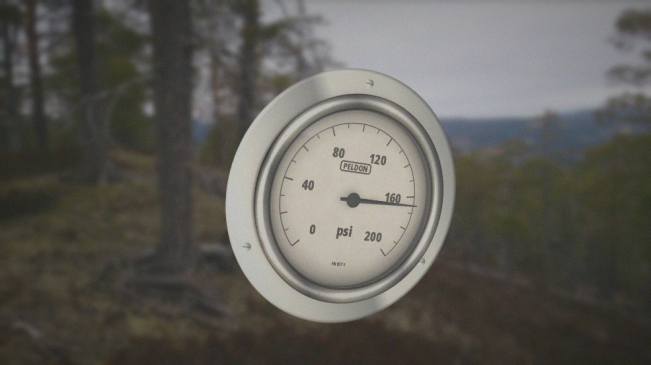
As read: **165** psi
